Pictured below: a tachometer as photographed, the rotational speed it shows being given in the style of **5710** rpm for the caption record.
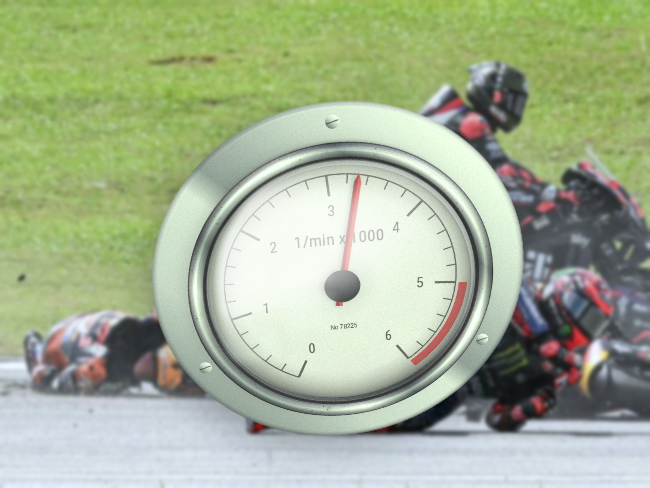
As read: **3300** rpm
